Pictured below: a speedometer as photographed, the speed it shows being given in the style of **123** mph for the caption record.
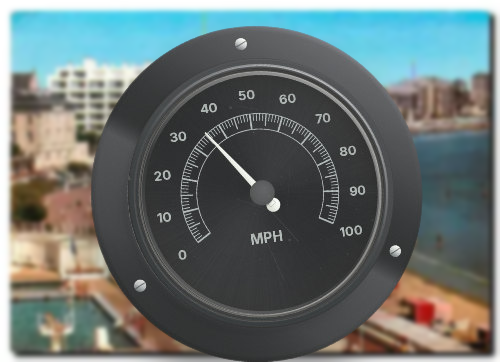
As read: **35** mph
